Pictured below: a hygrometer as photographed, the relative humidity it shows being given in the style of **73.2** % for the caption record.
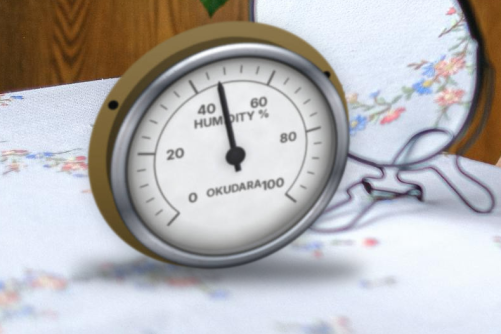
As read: **46** %
